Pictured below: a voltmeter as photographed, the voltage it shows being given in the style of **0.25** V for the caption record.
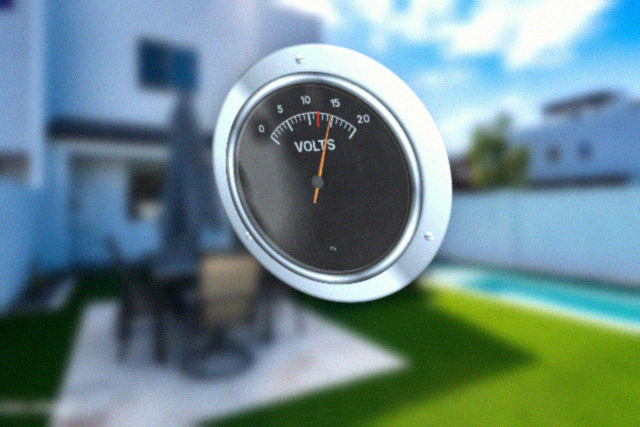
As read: **15** V
